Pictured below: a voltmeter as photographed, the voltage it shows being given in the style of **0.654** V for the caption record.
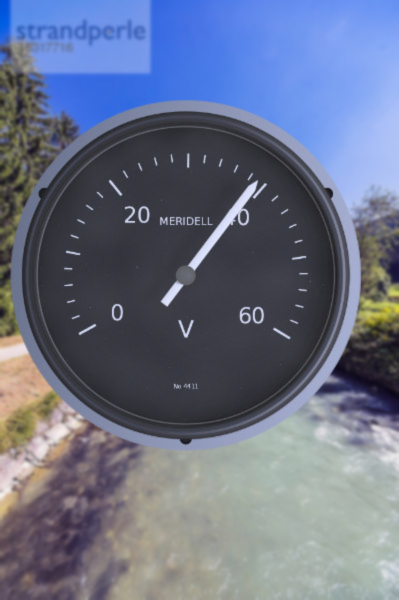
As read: **39** V
